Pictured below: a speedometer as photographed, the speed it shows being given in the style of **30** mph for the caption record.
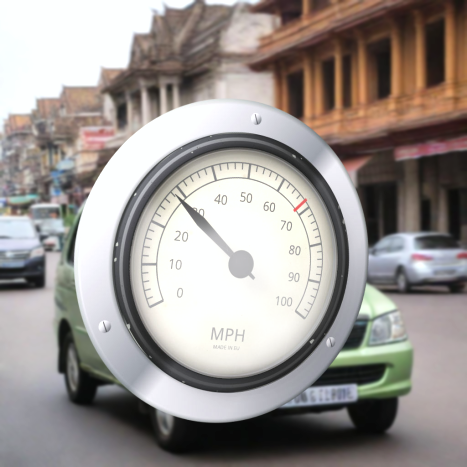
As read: **28** mph
